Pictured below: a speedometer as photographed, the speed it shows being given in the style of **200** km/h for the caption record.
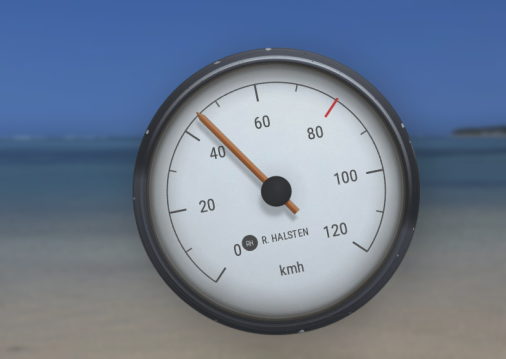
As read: **45** km/h
